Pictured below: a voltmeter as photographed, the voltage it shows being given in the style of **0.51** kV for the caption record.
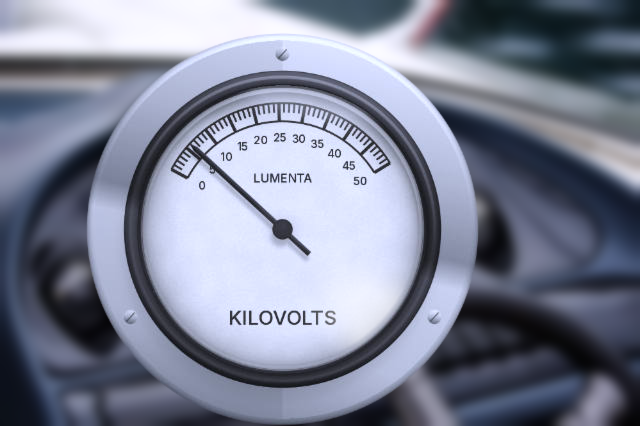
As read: **6** kV
